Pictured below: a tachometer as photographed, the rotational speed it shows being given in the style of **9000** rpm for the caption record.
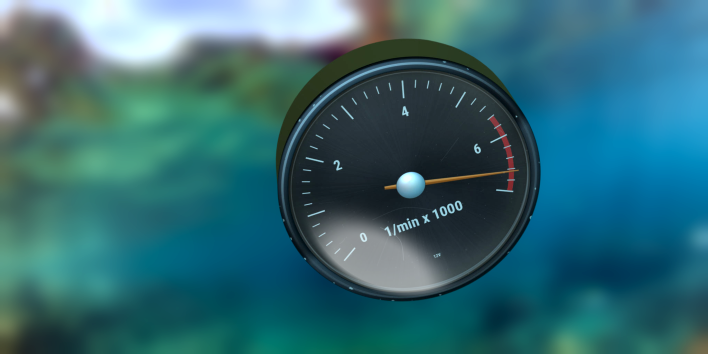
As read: **6600** rpm
